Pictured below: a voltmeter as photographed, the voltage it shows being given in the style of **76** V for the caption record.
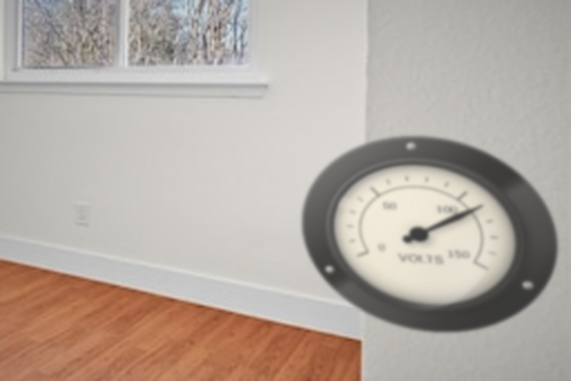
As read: **110** V
